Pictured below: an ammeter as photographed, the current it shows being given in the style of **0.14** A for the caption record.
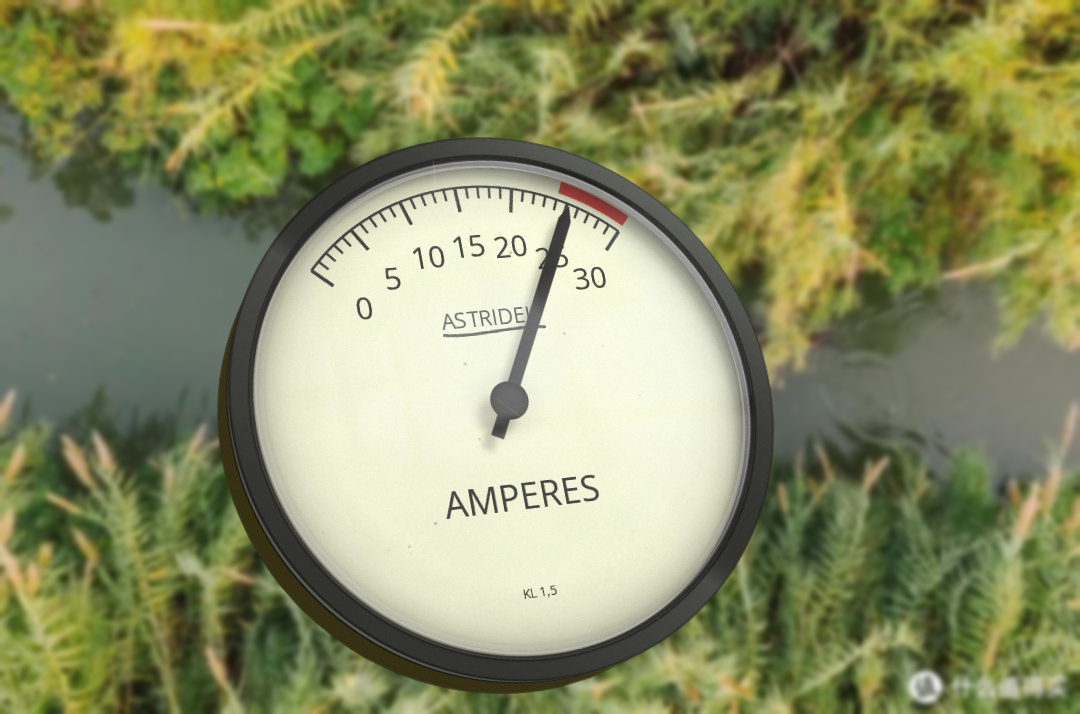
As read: **25** A
